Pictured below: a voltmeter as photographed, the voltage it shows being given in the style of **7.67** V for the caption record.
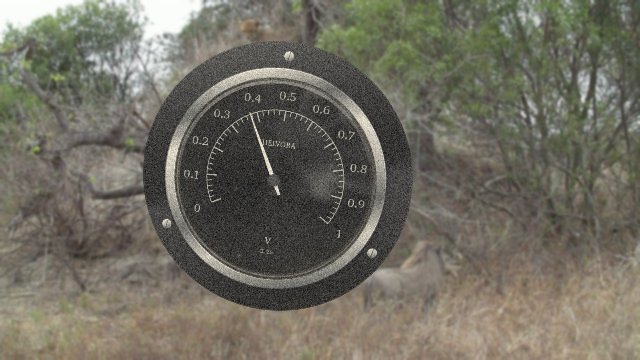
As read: **0.38** V
